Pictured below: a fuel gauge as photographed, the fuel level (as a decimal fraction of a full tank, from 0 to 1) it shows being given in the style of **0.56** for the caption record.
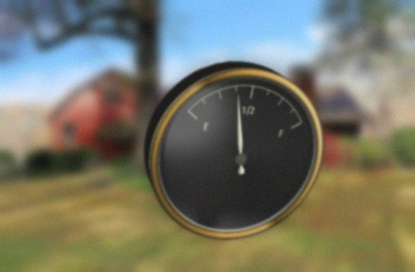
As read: **0.375**
